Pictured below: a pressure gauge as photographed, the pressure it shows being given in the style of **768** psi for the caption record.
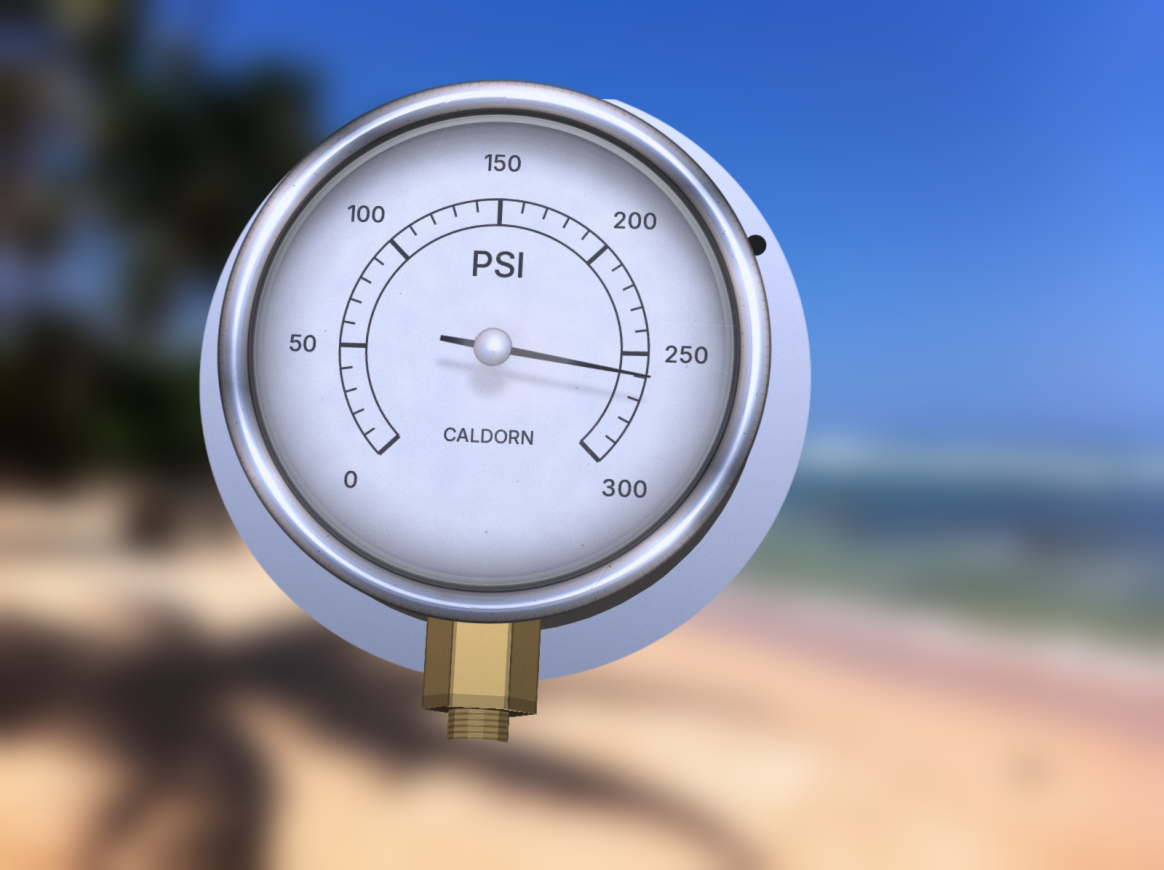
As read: **260** psi
